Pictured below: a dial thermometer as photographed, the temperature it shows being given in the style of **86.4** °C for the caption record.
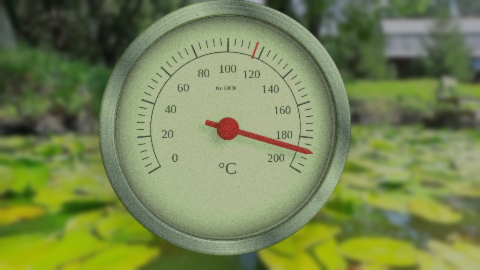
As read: **188** °C
